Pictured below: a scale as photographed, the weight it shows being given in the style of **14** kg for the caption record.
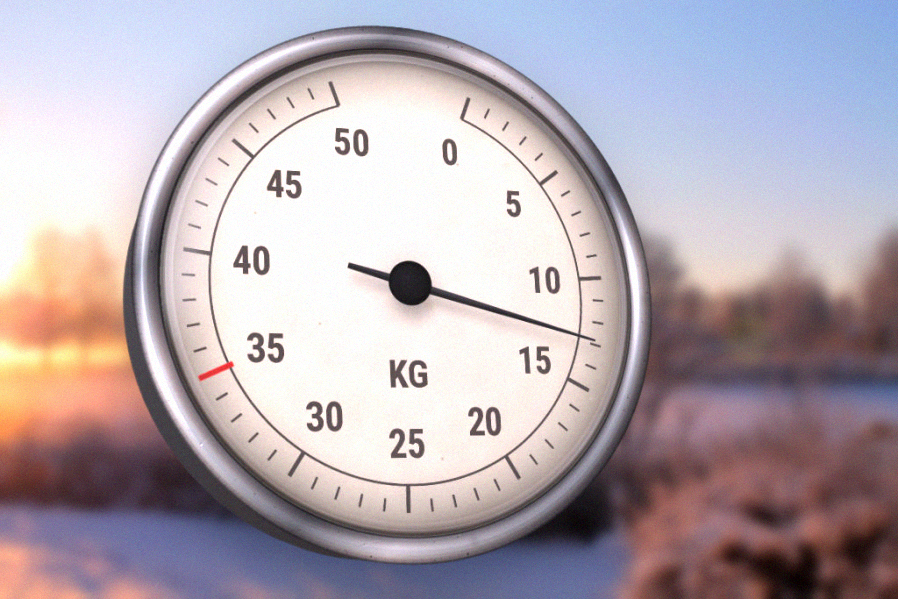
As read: **13** kg
